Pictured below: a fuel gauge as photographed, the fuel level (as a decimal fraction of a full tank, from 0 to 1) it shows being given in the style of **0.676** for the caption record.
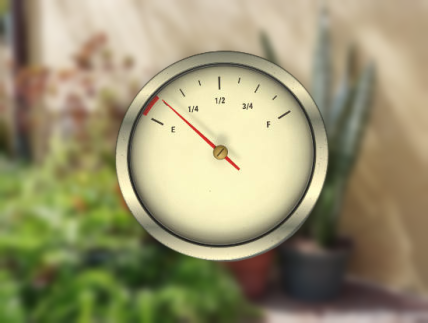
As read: **0.125**
